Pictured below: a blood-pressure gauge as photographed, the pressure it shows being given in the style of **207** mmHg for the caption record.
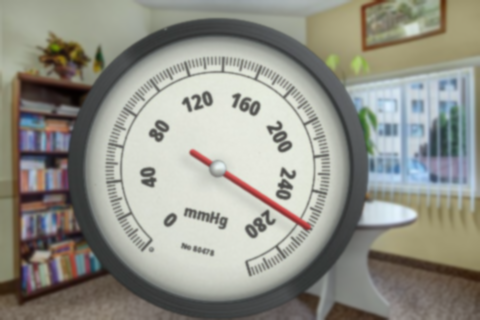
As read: **260** mmHg
